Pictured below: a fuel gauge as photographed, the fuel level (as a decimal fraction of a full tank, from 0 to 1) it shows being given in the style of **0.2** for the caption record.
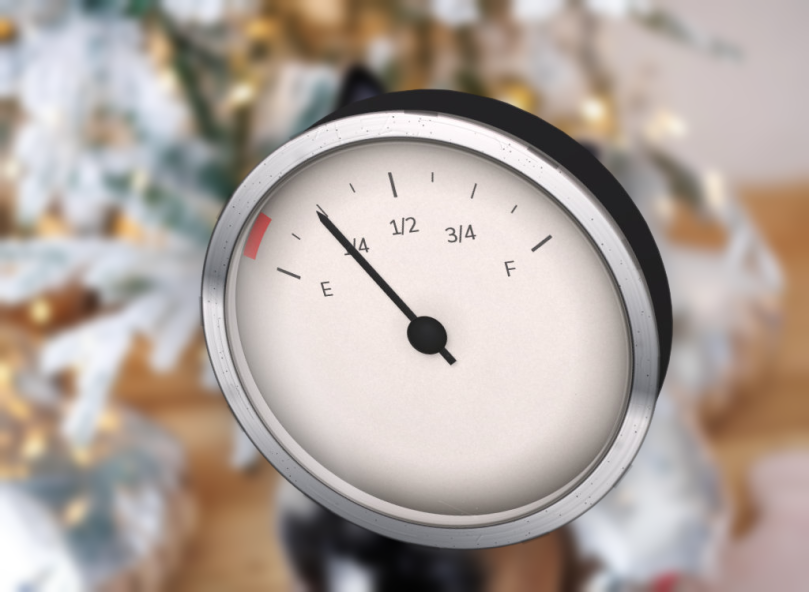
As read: **0.25**
